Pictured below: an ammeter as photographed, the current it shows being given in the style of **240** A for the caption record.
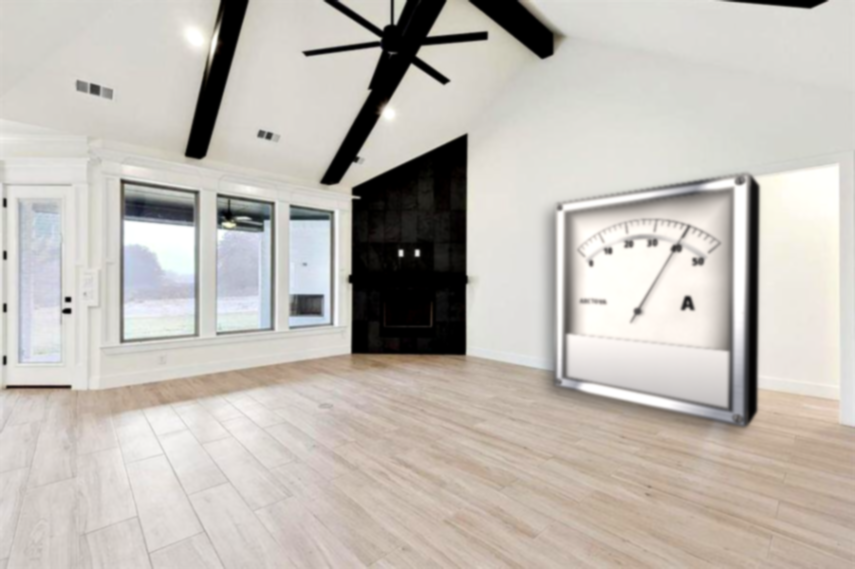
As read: **40** A
